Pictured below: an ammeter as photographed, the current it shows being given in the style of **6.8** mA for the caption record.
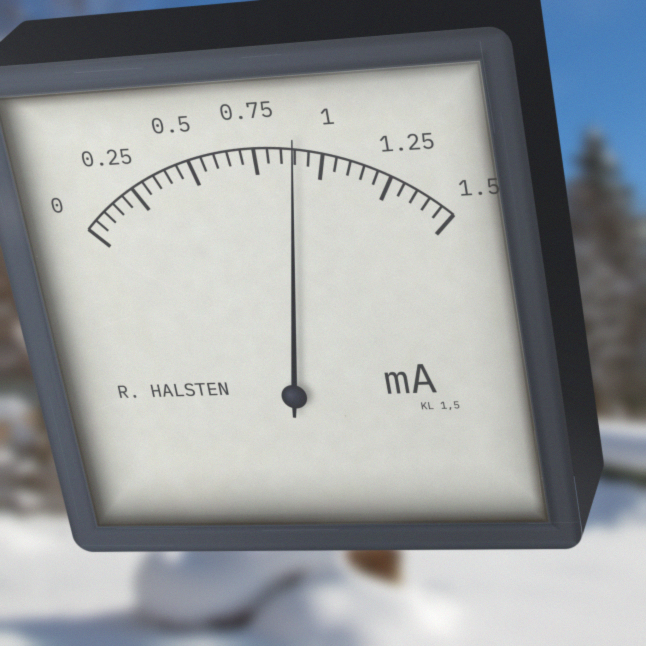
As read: **0.9** mA
